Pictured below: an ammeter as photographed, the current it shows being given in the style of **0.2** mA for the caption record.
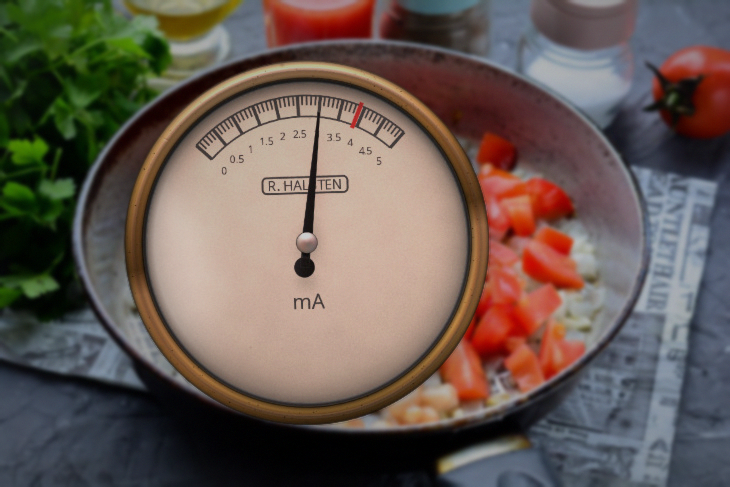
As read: **3** mA
